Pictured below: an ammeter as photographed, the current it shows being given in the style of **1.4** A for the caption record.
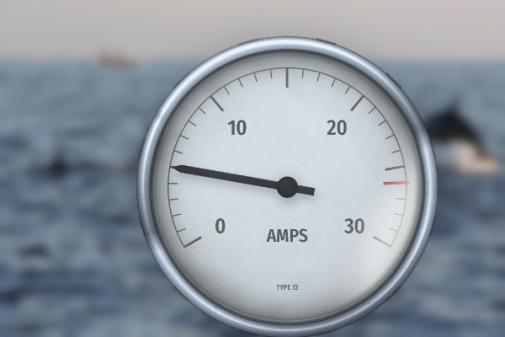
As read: **5** A
